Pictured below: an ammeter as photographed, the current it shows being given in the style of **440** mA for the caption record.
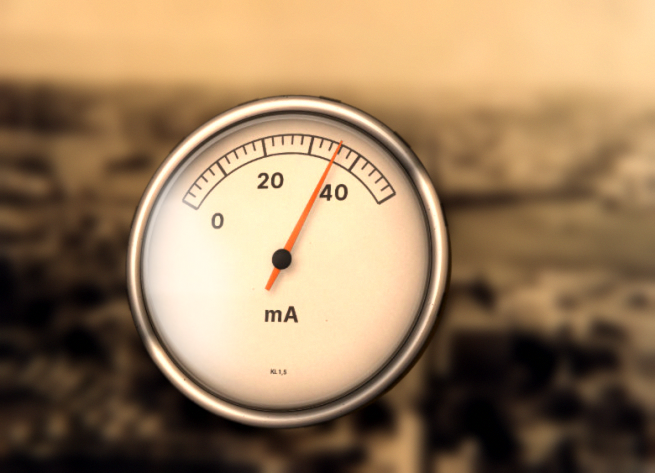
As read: **36** mA
